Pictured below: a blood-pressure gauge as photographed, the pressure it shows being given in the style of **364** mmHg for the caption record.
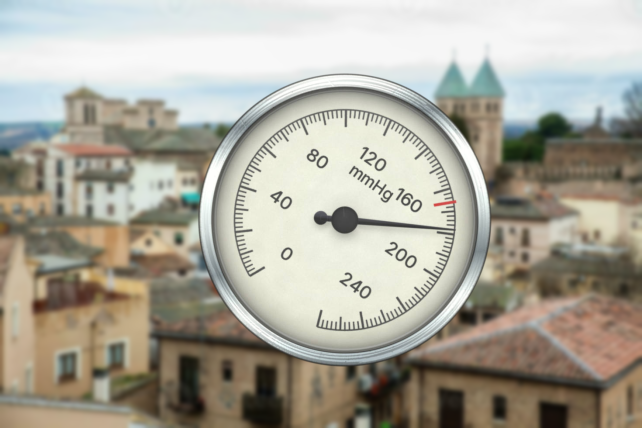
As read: **178** mmHg
